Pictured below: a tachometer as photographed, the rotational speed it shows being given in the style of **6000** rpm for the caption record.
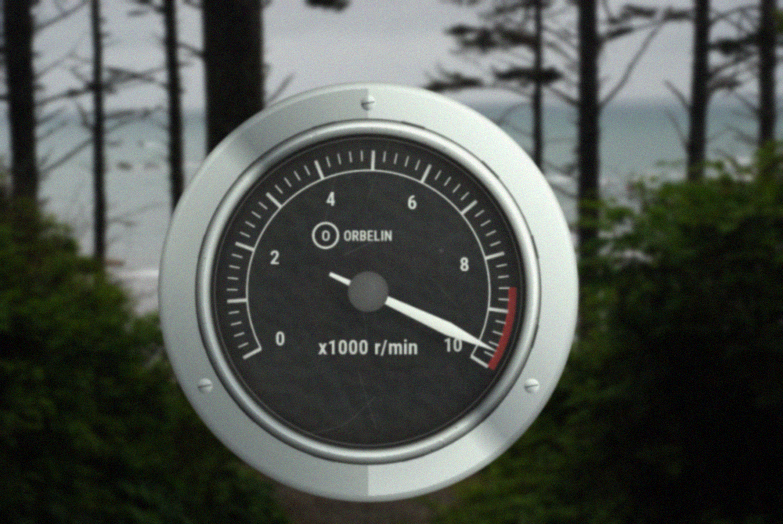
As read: **9700** rpm
